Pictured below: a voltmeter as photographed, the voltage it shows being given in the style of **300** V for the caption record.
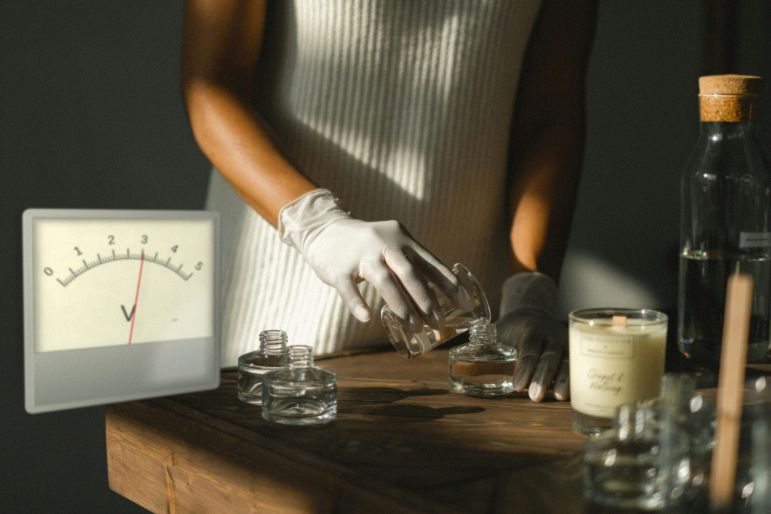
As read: **3** V
